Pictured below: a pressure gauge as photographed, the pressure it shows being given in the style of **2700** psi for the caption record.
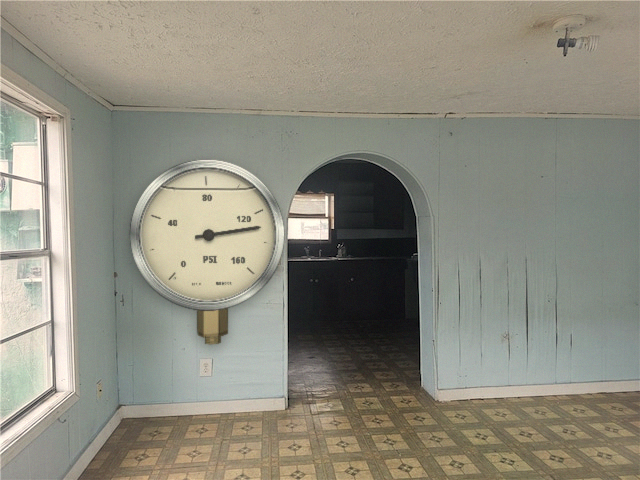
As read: **130** psi
